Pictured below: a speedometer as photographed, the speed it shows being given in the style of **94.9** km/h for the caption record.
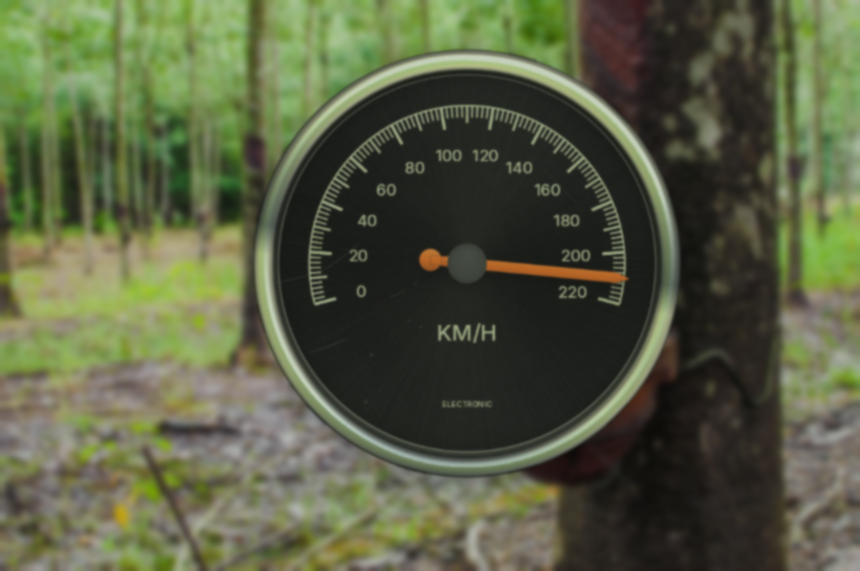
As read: **210** km/h
